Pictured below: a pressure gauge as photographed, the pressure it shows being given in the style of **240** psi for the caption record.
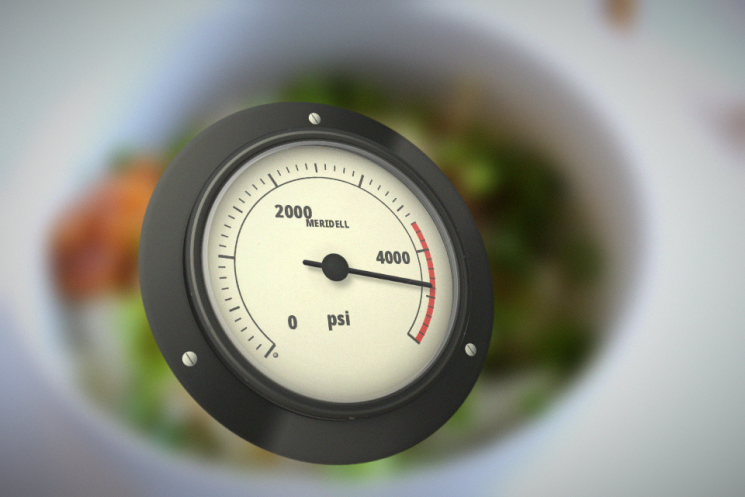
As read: **4400** psi
